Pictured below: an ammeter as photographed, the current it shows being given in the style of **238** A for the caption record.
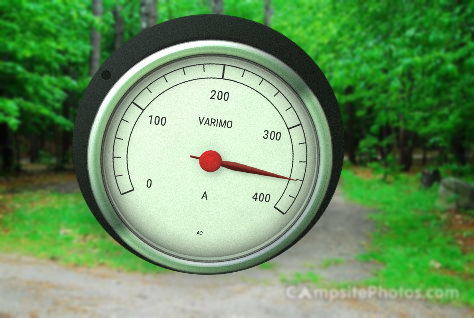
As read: **360** A
